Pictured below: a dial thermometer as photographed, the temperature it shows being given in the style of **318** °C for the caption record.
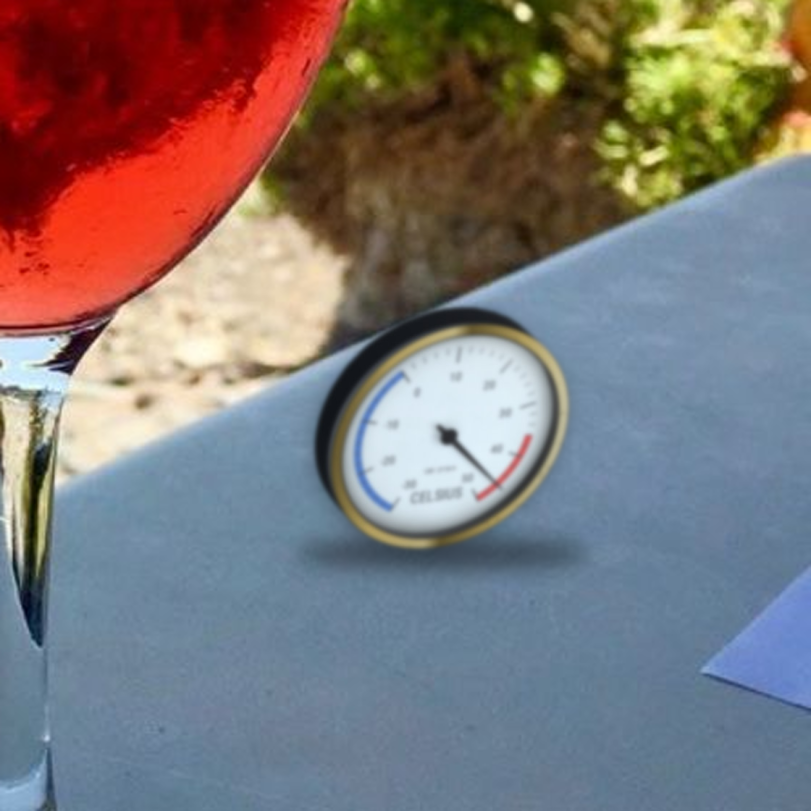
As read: **46** °C
